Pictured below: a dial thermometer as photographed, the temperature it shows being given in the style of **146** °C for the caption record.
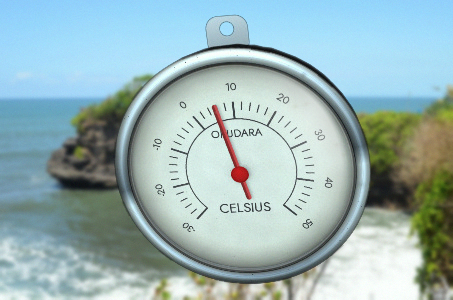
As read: **6** °C
